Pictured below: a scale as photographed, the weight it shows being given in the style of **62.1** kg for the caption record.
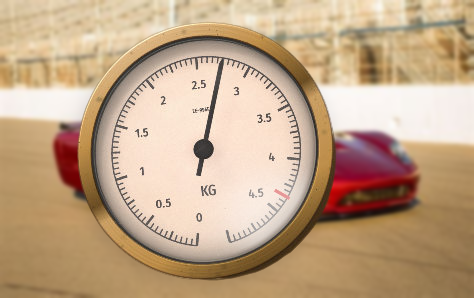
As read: **2.75** kg
